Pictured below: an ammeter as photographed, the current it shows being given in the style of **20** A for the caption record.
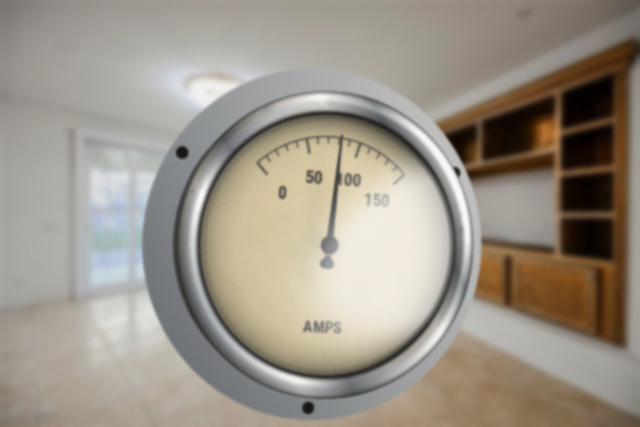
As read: **80** A
